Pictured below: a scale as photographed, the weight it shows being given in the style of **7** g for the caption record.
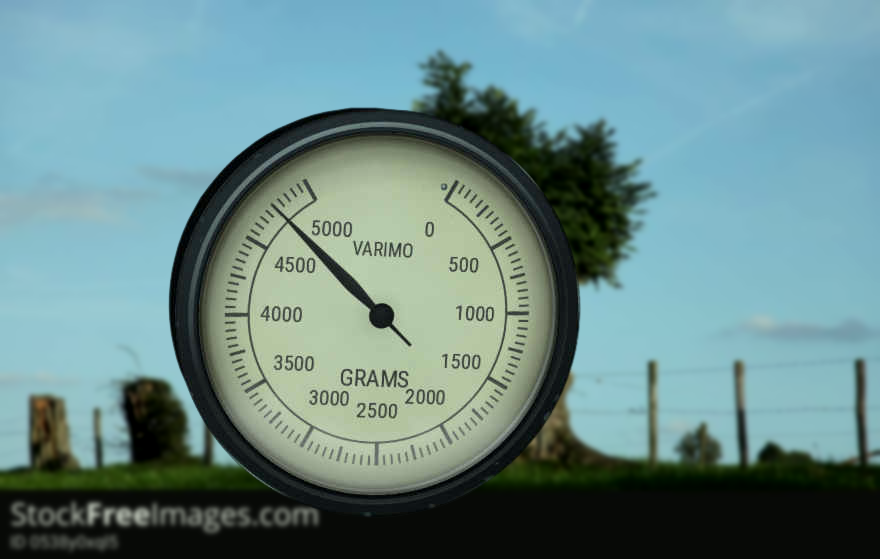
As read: **4750** g
